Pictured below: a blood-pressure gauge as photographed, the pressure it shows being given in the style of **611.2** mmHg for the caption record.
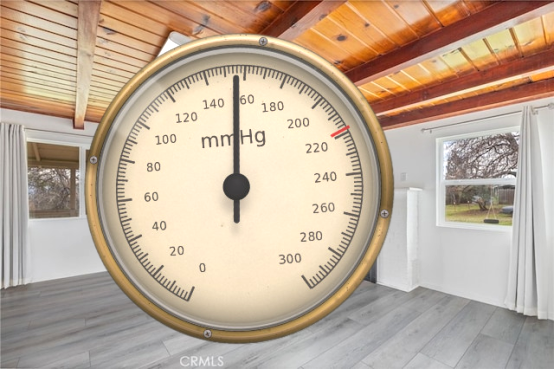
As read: **156** mmHg
